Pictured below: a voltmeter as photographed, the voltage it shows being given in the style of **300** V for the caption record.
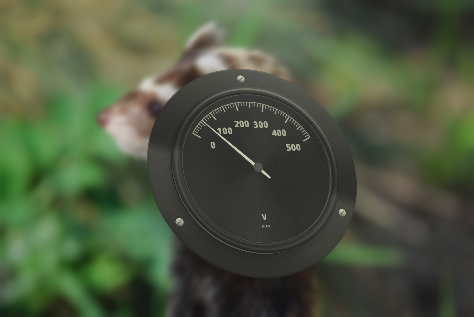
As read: **50** V
